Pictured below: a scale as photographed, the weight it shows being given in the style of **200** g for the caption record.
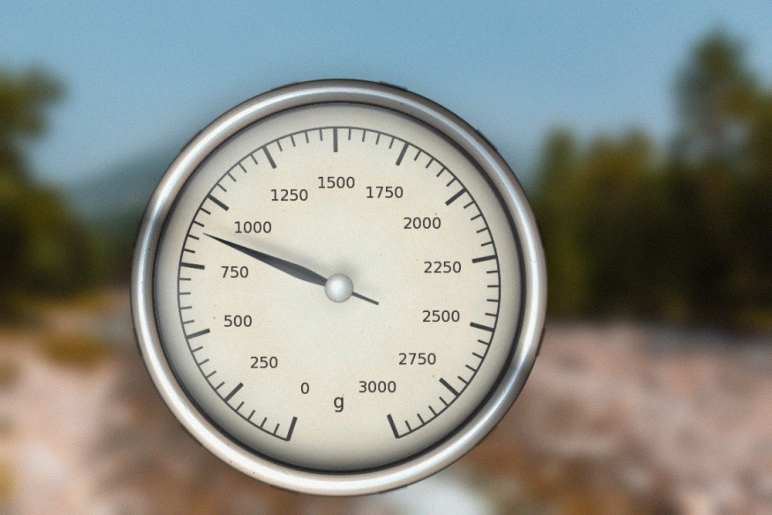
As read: **875** g
